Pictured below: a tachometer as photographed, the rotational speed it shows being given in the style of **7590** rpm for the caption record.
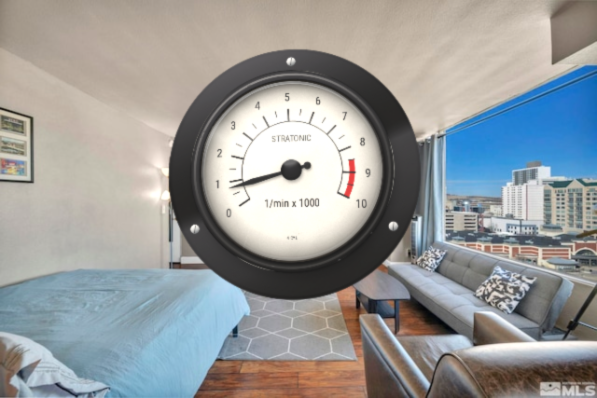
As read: **750** rpm
